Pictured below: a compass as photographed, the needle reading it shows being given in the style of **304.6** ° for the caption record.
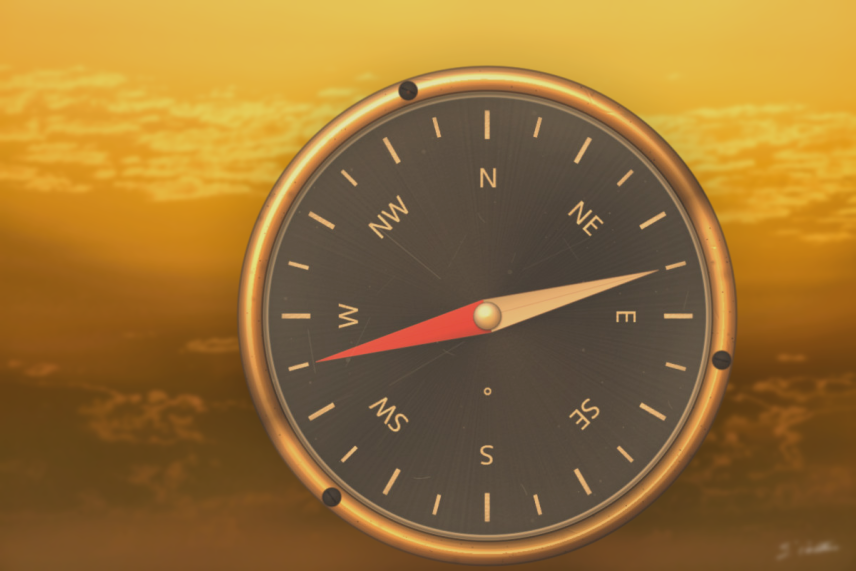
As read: **255** °
